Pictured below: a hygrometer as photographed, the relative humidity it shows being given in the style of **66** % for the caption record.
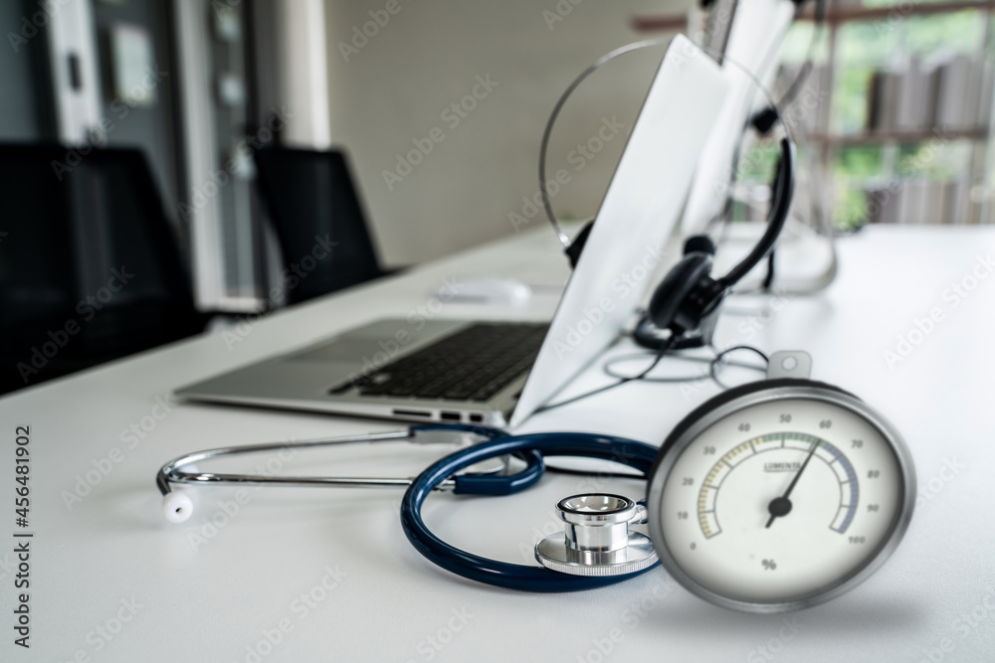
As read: **60** %
